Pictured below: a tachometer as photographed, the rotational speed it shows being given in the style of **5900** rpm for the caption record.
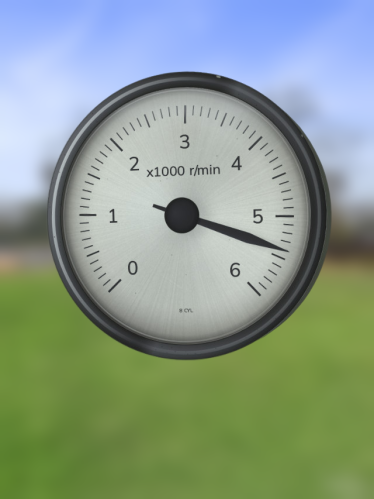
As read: **5400** rpm
